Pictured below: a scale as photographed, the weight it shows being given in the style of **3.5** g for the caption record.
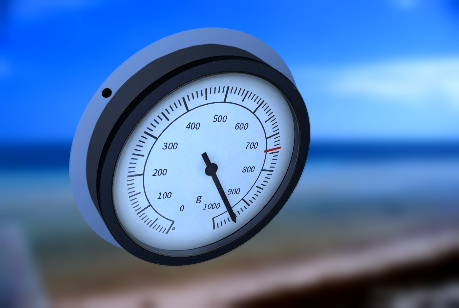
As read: **950** g
